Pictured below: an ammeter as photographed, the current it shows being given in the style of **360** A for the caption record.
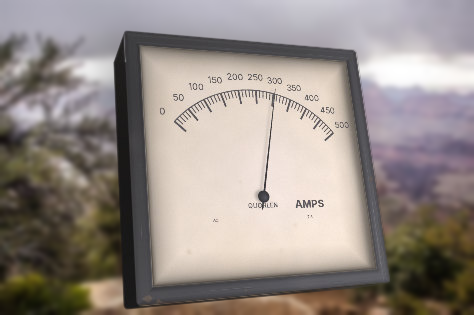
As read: **300** A
